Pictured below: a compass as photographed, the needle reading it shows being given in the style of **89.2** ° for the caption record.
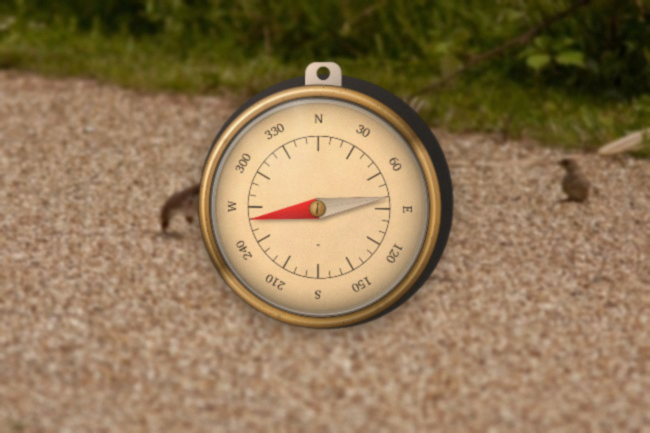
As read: **260** °
